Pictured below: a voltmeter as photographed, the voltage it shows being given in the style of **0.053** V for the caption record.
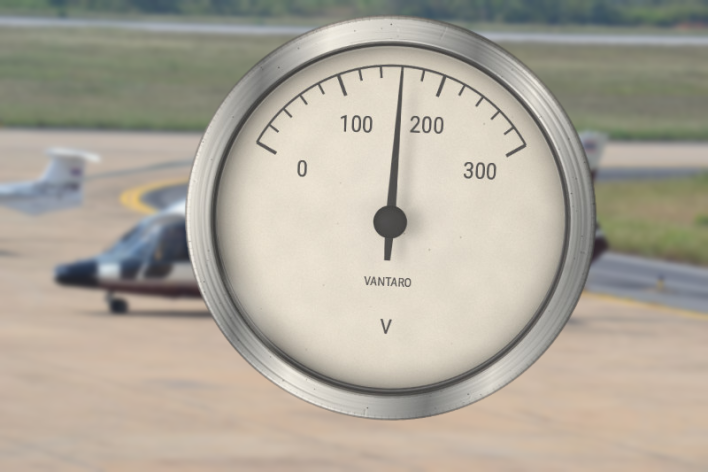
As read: **160** V
